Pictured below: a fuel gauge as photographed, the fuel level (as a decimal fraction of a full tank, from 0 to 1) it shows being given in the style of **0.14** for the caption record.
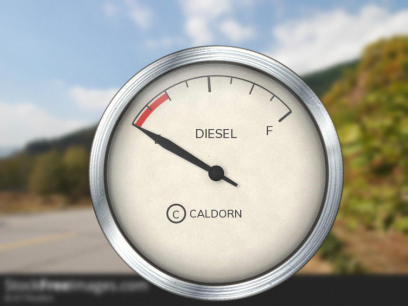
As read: **0**
